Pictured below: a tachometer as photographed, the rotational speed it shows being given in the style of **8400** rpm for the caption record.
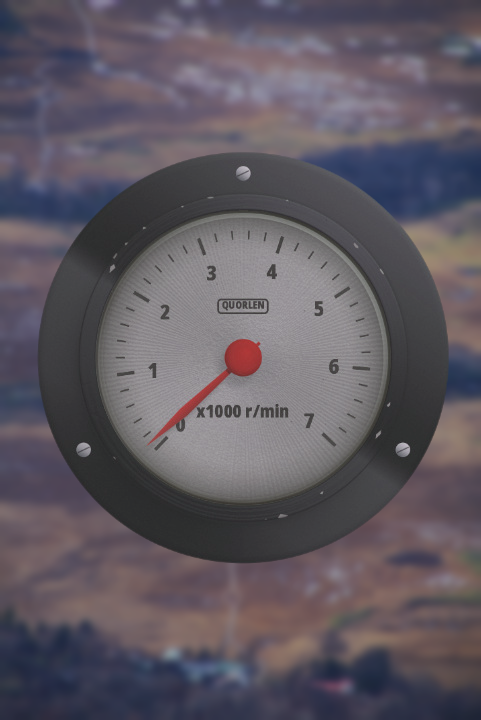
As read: **100** rpm
